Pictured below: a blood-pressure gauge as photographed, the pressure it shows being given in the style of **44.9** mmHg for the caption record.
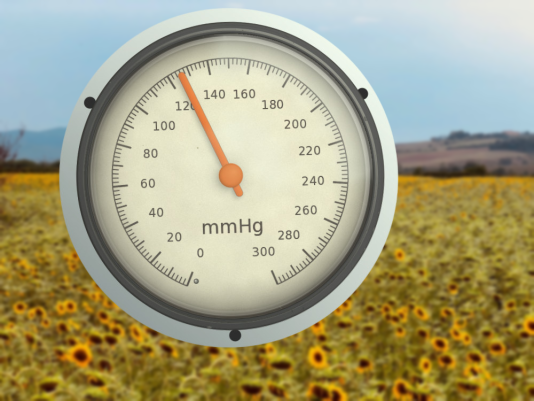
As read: **126** mmHg
